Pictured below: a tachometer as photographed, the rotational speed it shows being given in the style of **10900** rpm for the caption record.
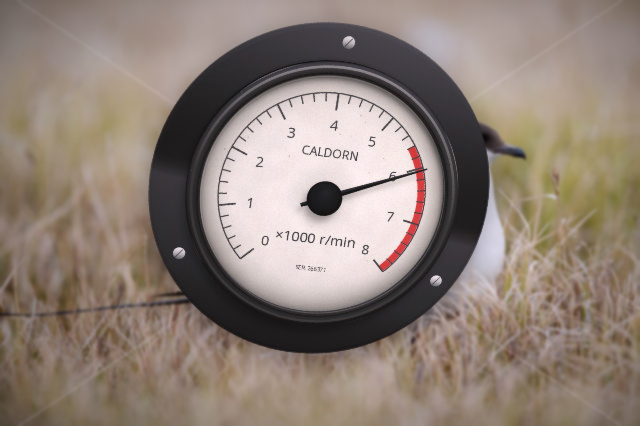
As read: **6000** rpm
